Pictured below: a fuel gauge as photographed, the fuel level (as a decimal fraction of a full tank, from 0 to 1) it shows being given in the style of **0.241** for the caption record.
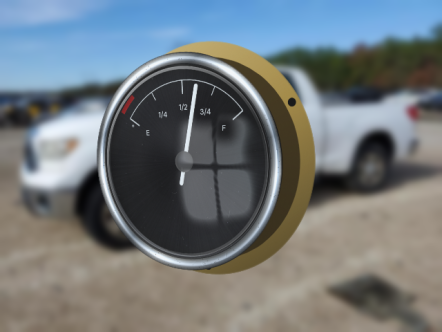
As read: **0.625**
